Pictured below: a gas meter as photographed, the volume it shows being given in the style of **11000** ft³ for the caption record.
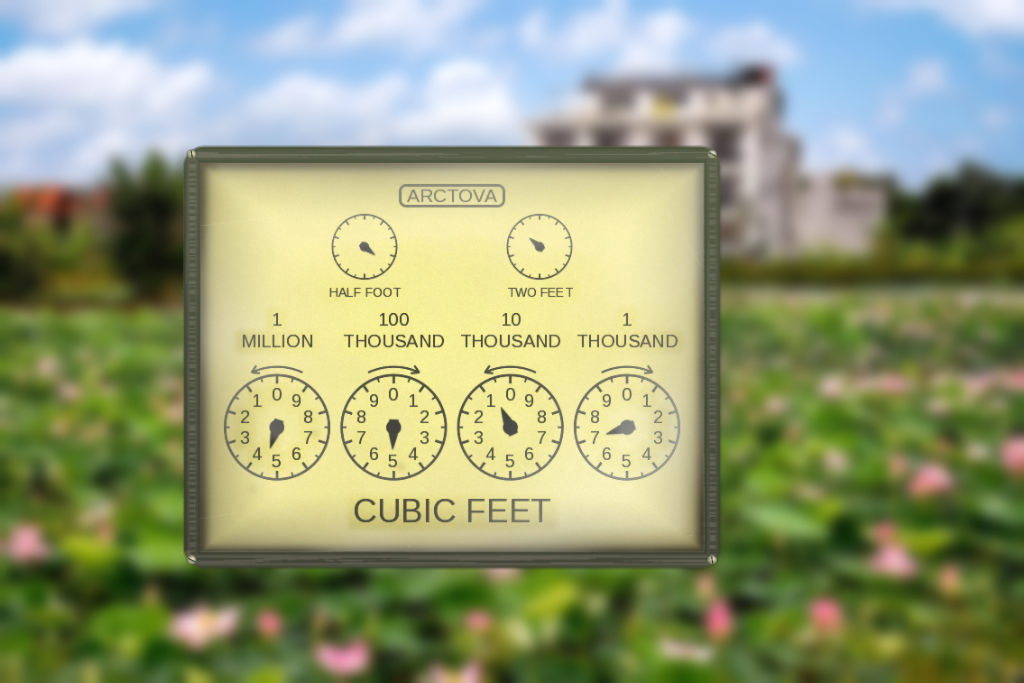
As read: **450700** ft³
